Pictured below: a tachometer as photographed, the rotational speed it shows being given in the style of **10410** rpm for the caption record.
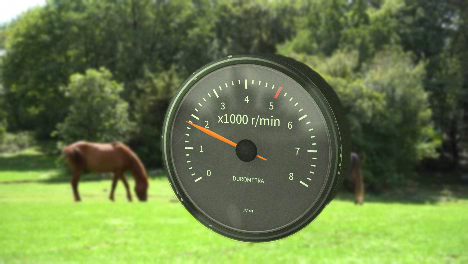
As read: **1800** rpm
